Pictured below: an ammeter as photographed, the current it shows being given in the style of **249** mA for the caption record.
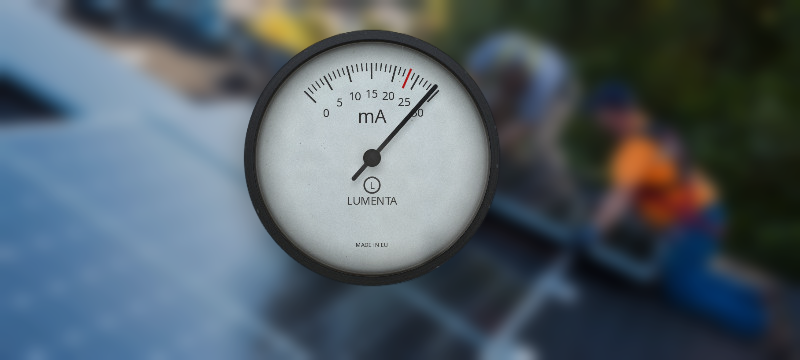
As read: **29** mA
